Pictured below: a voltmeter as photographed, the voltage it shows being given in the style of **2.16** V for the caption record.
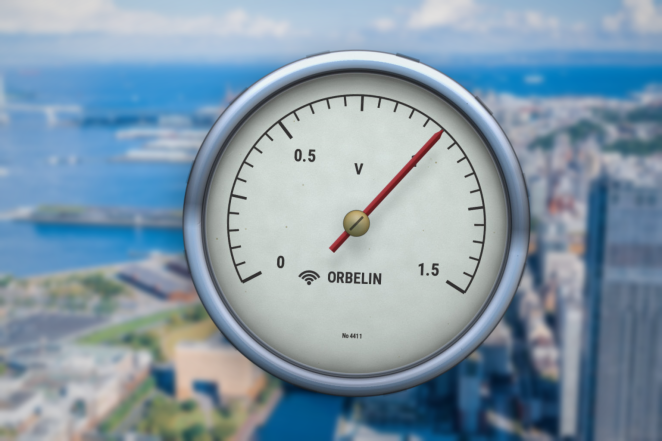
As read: **1** V
